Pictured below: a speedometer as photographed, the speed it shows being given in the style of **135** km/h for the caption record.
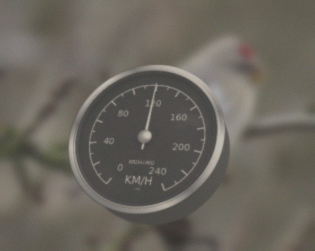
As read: **120** km/h
